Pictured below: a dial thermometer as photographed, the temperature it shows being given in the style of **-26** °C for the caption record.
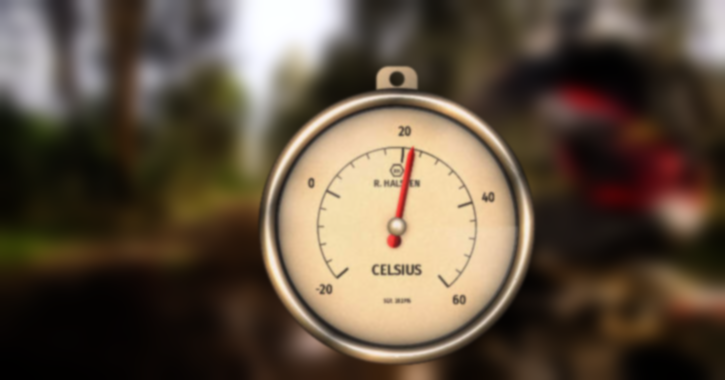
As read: **22** °C
